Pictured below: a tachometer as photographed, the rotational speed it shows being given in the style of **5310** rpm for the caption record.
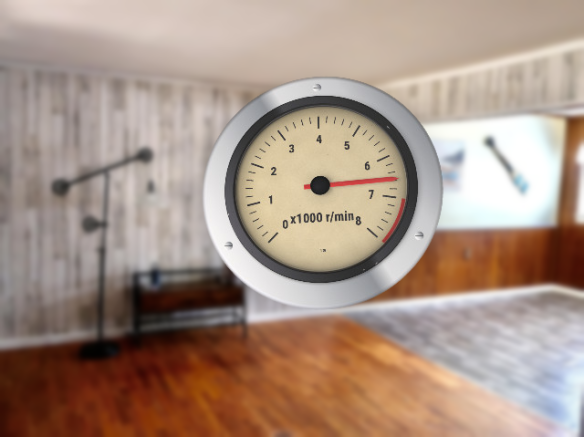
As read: **6600** rpm
